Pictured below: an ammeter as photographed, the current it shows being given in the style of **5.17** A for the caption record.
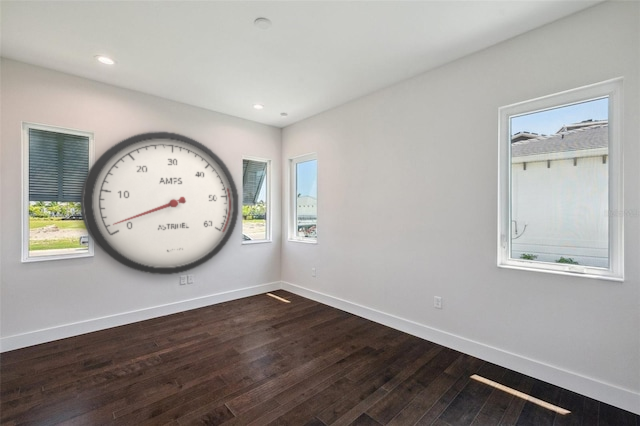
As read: **2** A
